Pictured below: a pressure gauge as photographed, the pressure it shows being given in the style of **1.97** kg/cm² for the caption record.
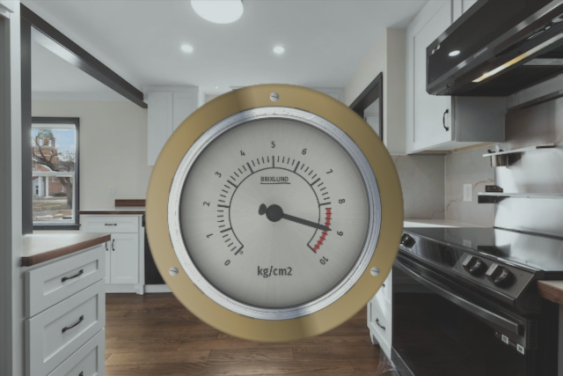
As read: **9** kg/cm²
